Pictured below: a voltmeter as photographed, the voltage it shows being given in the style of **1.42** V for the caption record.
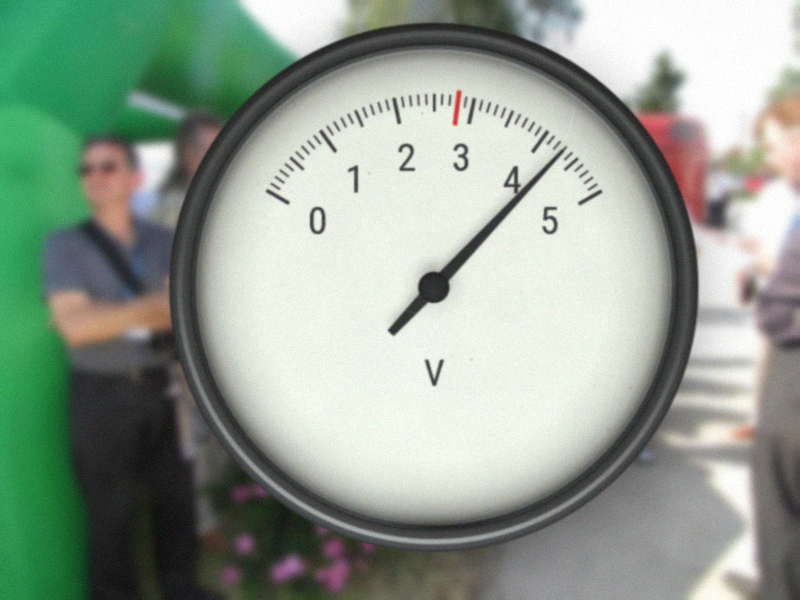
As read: **4.3** V
